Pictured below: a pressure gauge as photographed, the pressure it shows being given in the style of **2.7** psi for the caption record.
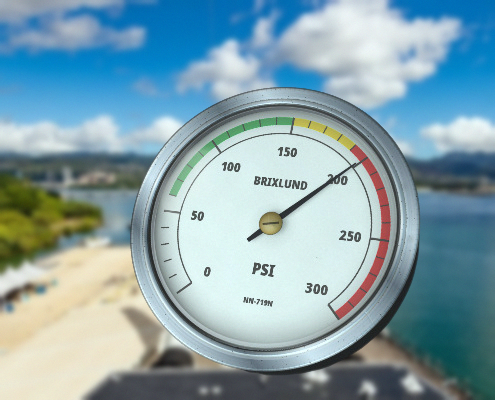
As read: **200** psi
